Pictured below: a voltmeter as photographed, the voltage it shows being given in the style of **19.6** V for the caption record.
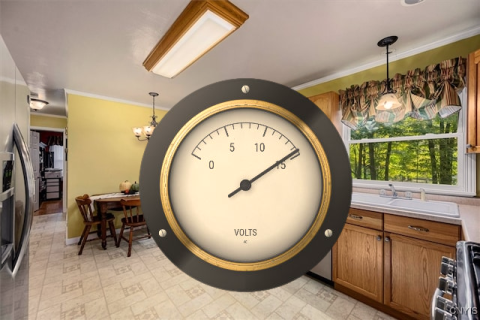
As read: **14.5** V
